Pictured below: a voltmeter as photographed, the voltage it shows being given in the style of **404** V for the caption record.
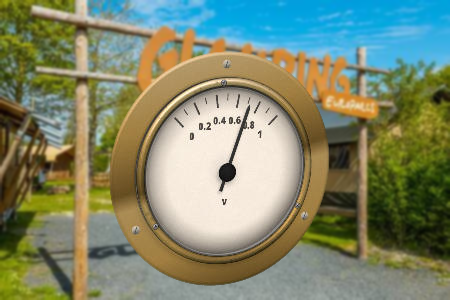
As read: **0.7** V
